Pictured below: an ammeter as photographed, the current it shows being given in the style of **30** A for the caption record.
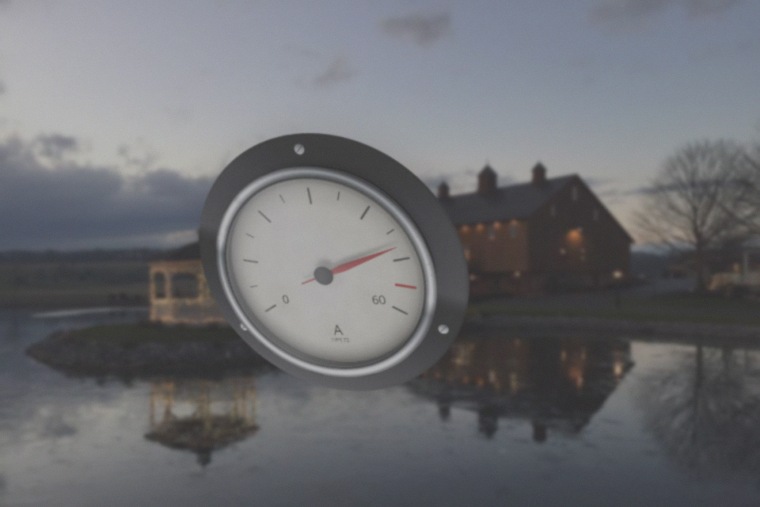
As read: **47.5** A
